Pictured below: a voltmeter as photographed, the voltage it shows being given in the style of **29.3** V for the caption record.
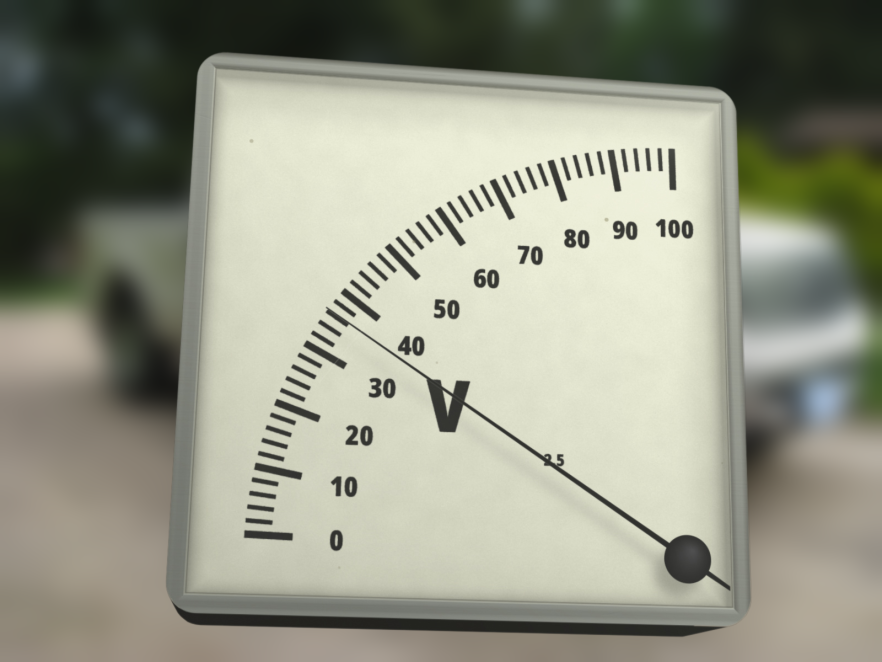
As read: **36** V
